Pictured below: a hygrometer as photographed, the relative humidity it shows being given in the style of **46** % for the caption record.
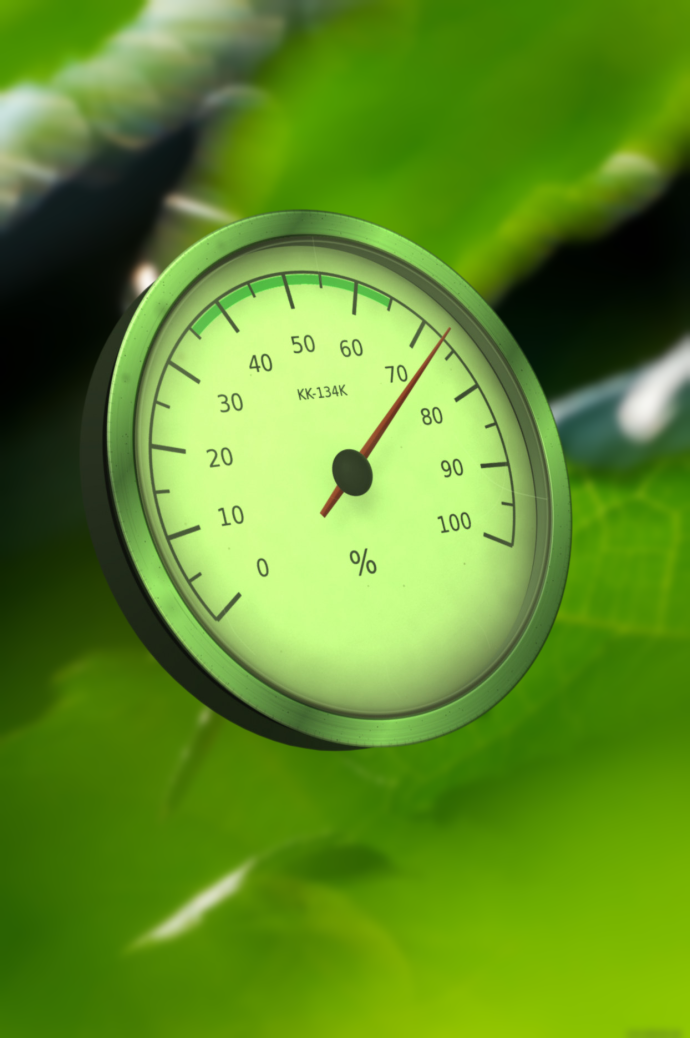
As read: **72.5** %
